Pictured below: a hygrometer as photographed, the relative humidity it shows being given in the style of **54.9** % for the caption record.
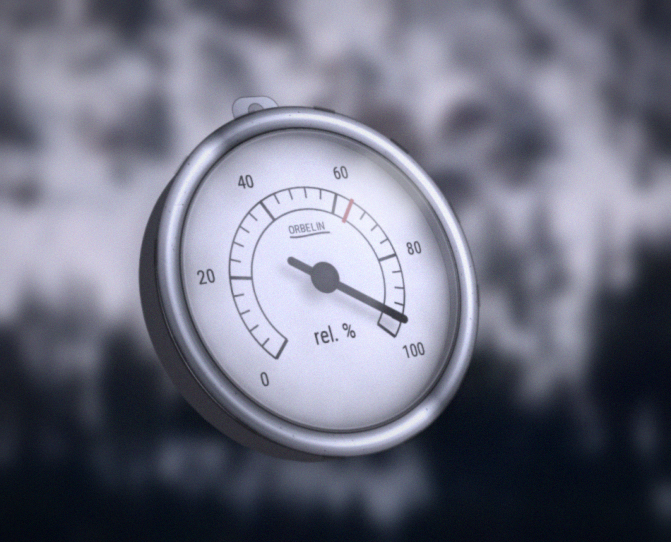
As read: **96** %
